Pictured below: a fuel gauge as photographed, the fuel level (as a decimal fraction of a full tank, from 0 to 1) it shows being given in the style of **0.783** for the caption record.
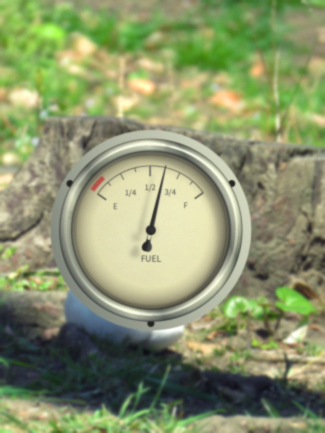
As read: **0.625**
